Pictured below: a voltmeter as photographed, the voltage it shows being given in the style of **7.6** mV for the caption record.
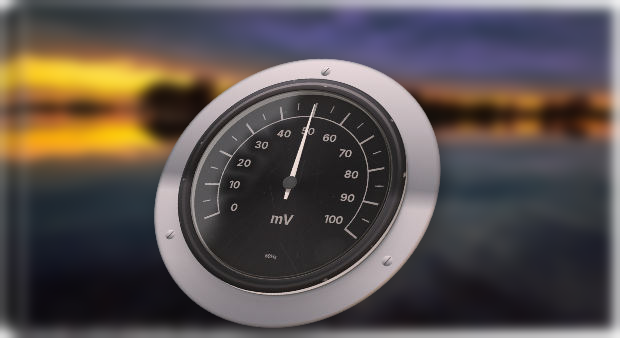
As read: **50** mV
